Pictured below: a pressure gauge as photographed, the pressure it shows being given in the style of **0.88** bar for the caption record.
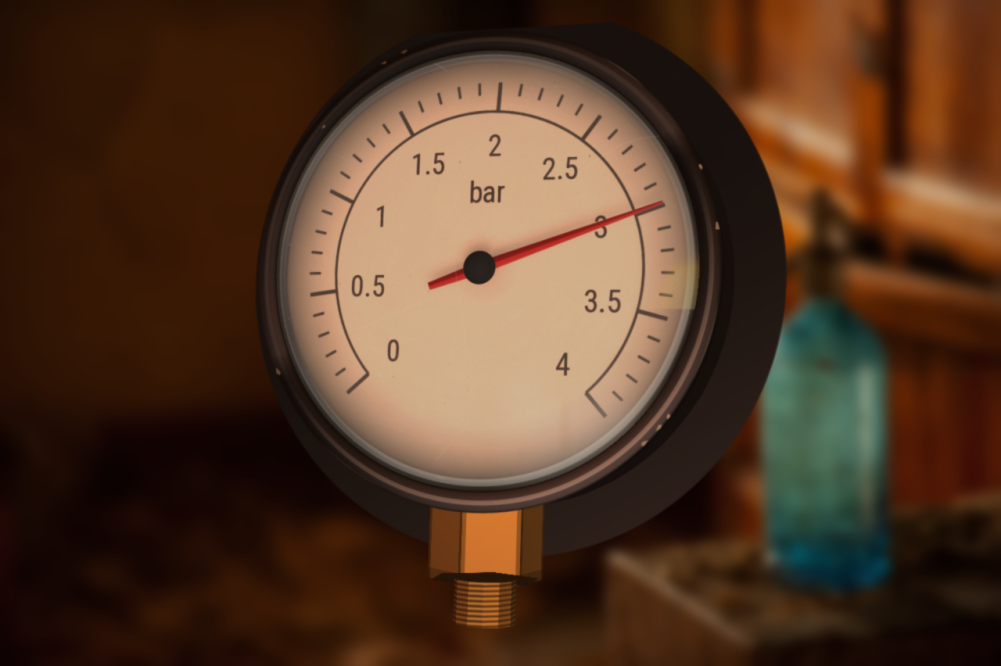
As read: **3** bar
